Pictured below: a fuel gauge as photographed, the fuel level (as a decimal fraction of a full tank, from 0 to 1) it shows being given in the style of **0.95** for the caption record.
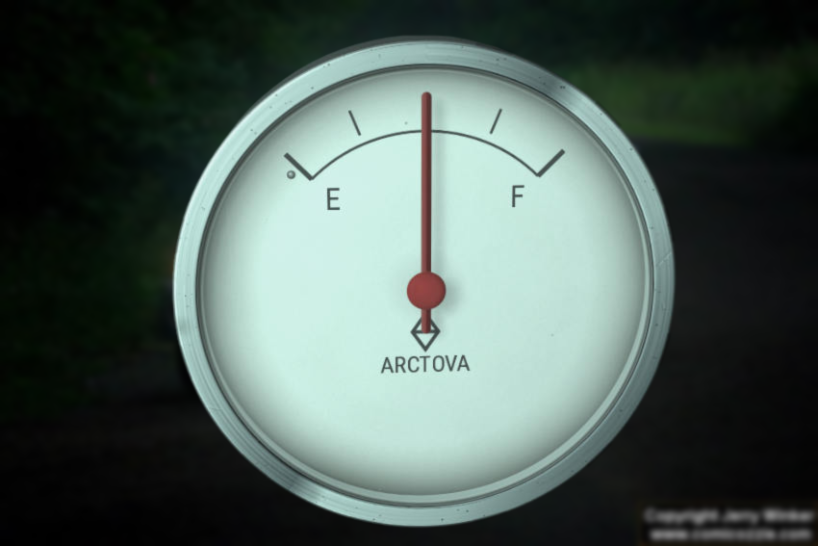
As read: **0.5**
